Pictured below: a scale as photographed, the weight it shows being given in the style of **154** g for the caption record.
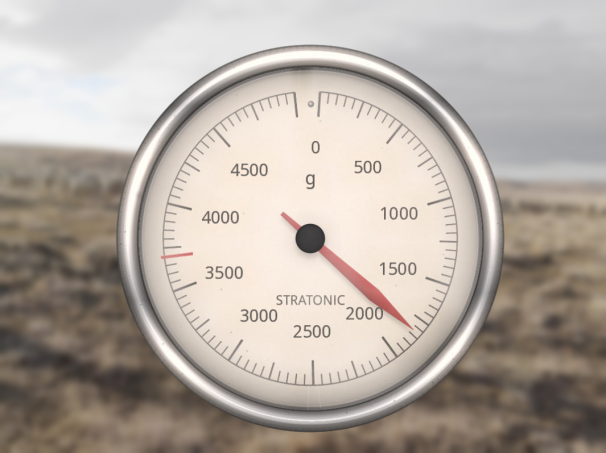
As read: **1825** g
